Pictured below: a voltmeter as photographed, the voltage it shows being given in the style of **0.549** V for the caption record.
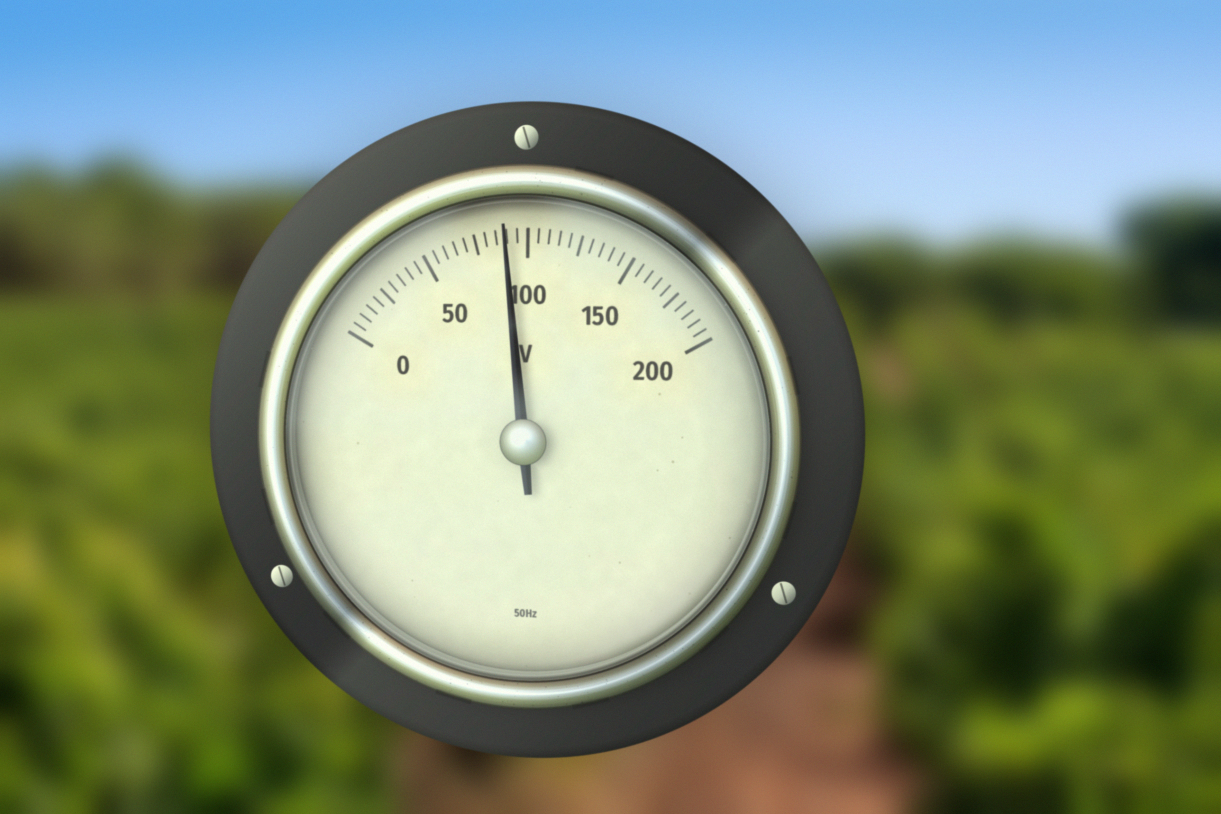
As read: **90** V
